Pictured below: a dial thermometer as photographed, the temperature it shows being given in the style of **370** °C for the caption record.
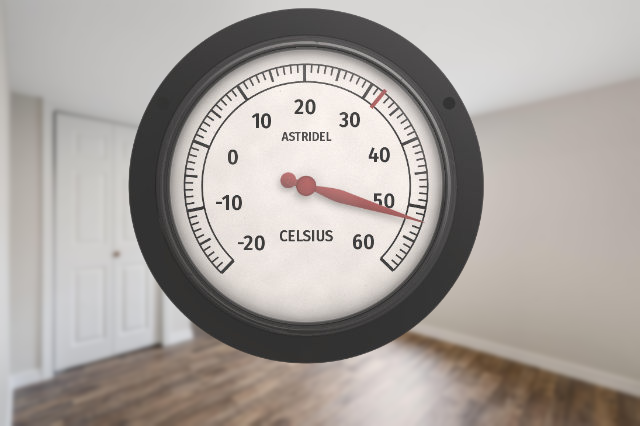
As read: **52** °C
